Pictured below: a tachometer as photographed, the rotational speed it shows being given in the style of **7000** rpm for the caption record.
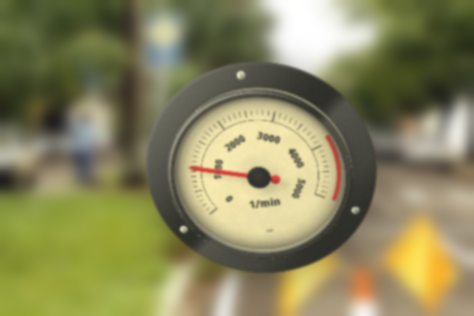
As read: **1000** rpm
